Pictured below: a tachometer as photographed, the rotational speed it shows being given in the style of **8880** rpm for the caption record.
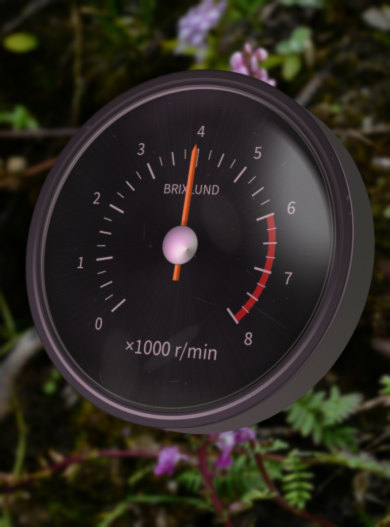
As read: **4000** rpm
